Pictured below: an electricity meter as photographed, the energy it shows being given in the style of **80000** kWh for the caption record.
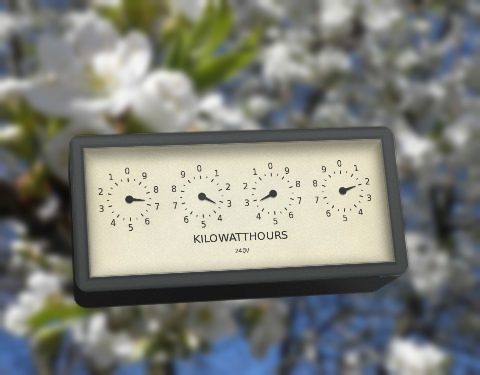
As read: **7332** kWh
